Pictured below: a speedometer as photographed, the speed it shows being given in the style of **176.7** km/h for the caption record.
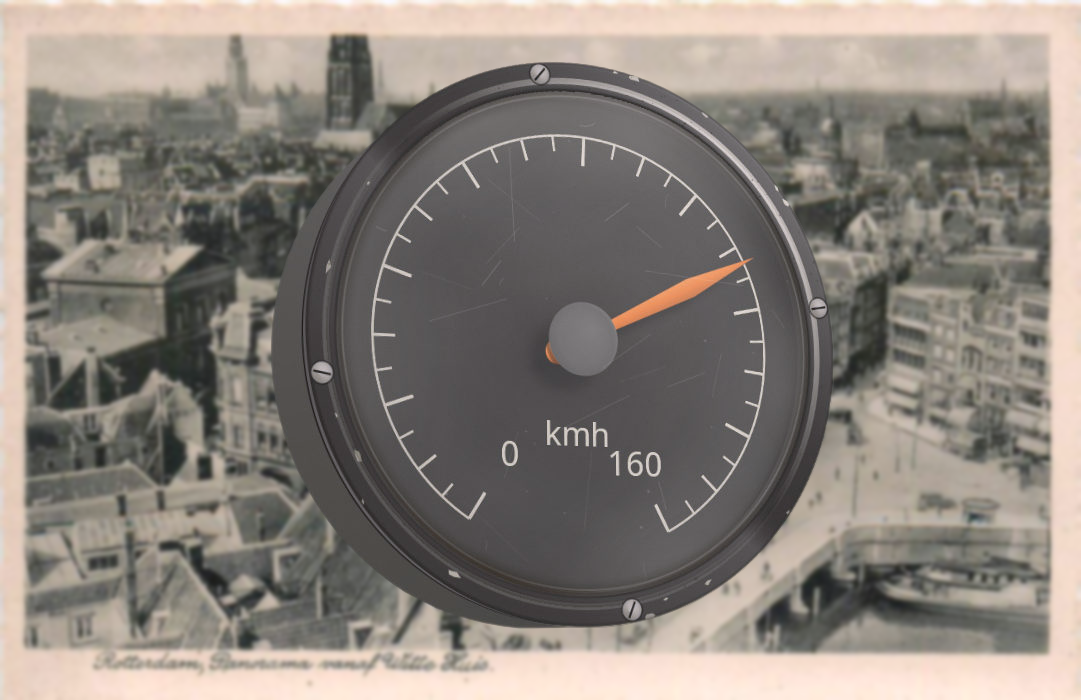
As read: **112.5** km/h
